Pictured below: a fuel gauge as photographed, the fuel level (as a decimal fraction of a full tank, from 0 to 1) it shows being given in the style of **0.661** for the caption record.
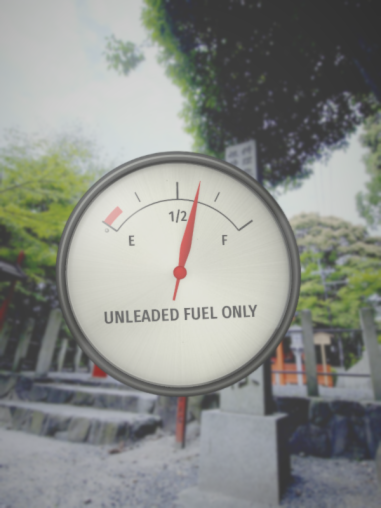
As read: **0.625**
